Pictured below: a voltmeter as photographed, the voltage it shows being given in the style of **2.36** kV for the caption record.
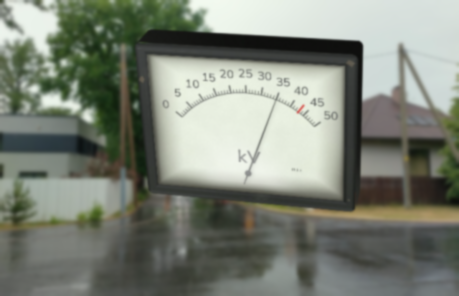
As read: **35** kV
